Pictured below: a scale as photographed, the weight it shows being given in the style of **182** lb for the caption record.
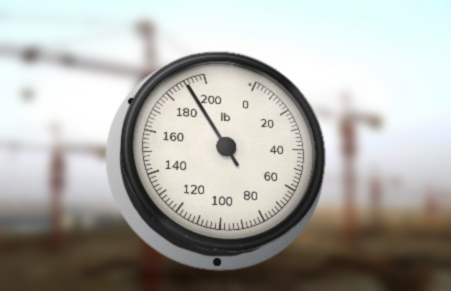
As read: **190** lb
